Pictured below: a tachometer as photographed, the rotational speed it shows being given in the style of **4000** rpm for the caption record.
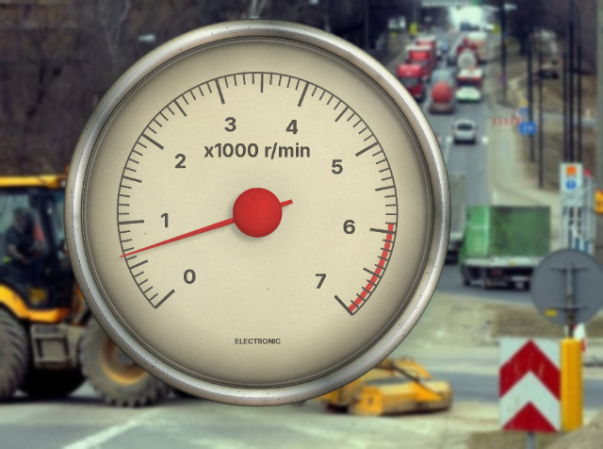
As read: **650** rpm
